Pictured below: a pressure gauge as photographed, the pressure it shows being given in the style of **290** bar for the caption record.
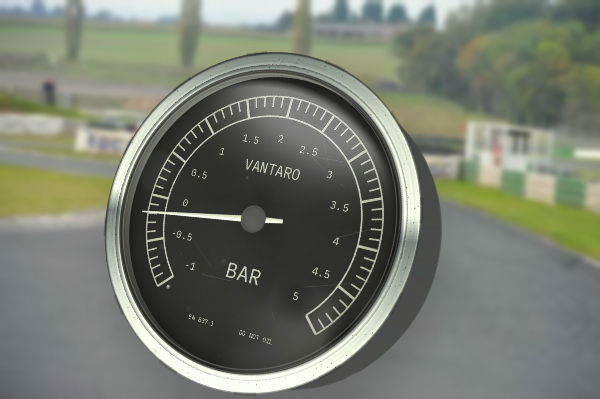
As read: **-0.2** bar
